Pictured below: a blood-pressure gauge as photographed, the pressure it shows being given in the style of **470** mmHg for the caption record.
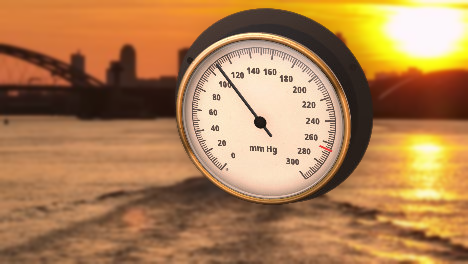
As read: **110** mmHg
